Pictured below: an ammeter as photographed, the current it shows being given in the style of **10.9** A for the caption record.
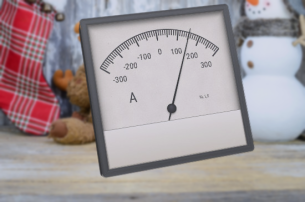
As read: **150** A
